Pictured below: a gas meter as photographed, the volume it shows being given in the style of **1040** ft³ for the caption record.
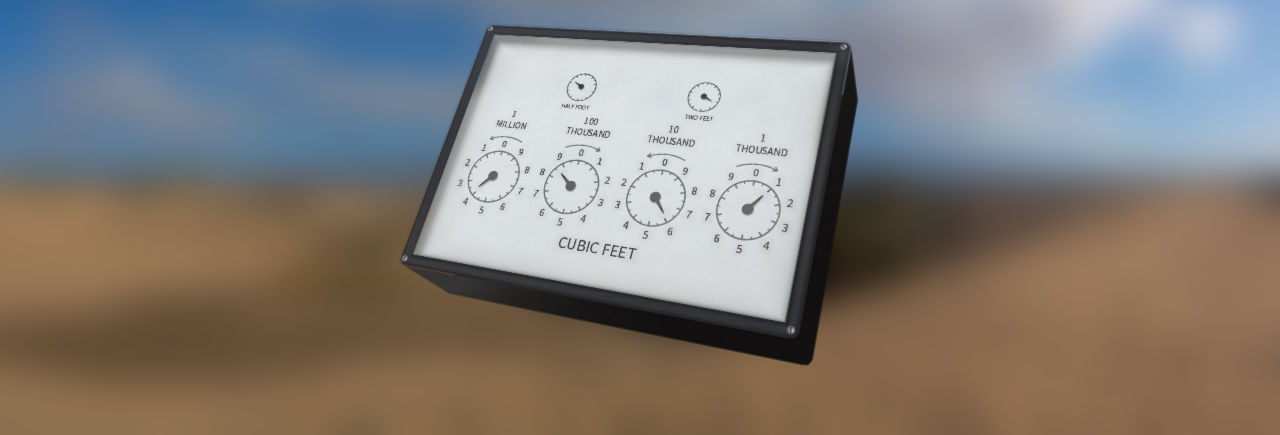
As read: **386100** ft³
